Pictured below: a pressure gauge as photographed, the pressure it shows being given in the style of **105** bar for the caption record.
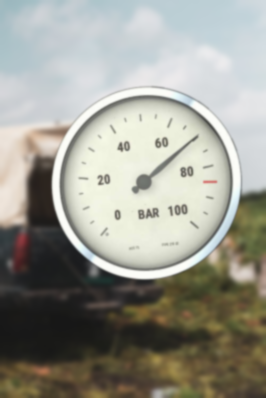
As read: **70** bar
